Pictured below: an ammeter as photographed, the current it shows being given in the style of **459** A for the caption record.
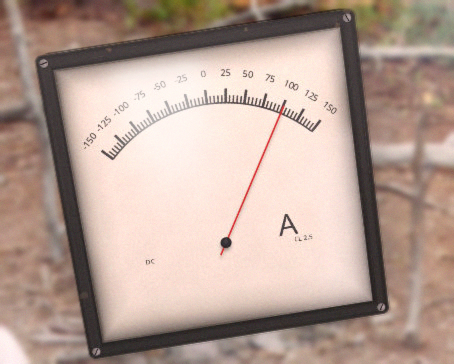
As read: **100** A
